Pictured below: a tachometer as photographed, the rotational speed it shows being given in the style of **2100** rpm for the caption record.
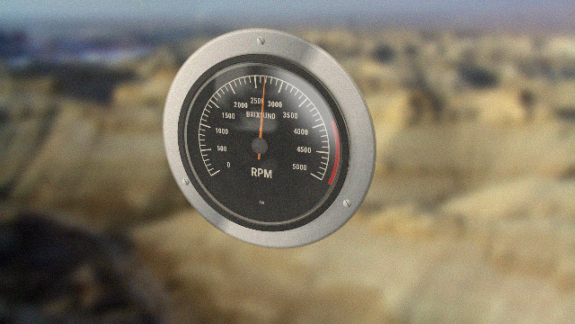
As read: **2700** rpm
